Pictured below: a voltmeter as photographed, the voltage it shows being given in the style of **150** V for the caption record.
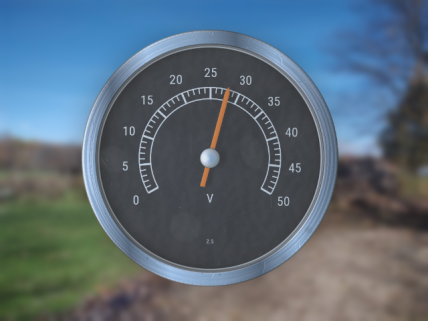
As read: **28** V
